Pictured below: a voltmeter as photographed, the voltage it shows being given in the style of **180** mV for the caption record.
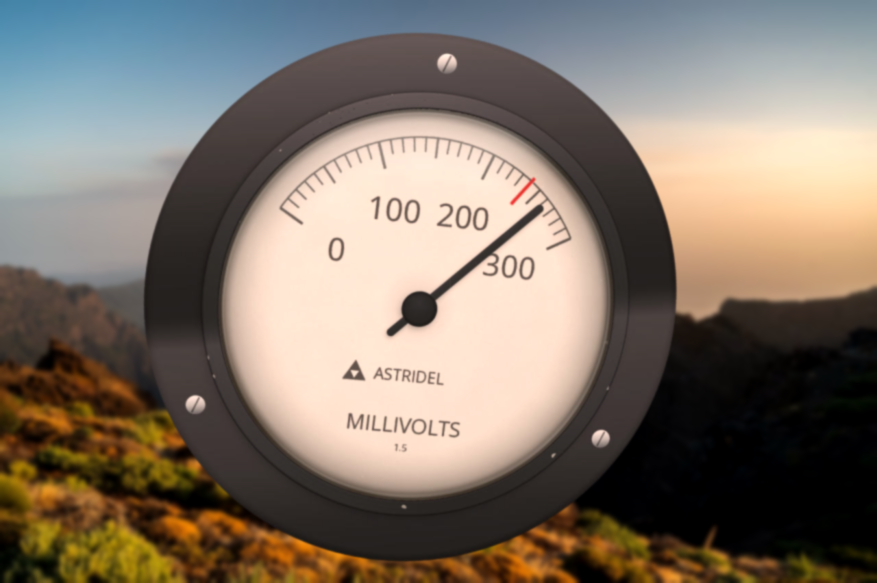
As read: **260** mV
